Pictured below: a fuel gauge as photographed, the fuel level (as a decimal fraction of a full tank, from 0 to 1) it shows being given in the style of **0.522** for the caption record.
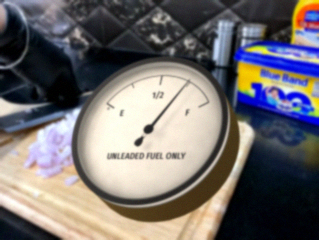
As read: **0.75**
